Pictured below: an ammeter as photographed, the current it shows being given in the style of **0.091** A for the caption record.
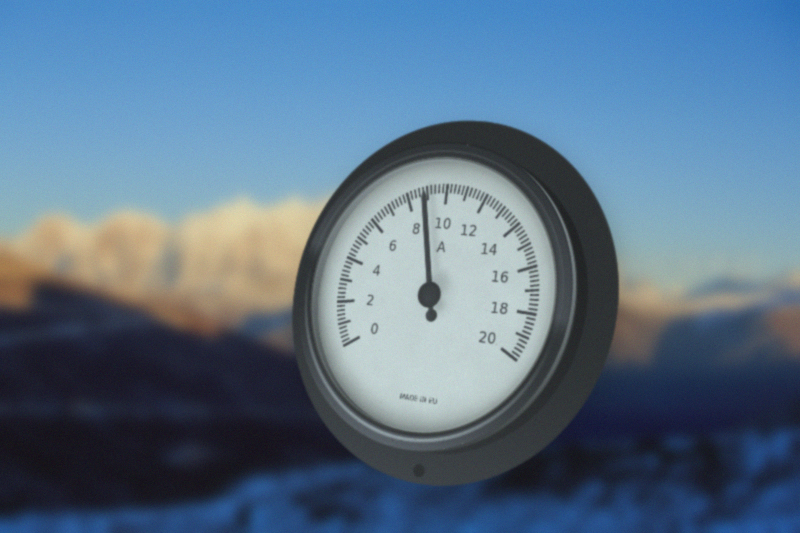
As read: **9** A
